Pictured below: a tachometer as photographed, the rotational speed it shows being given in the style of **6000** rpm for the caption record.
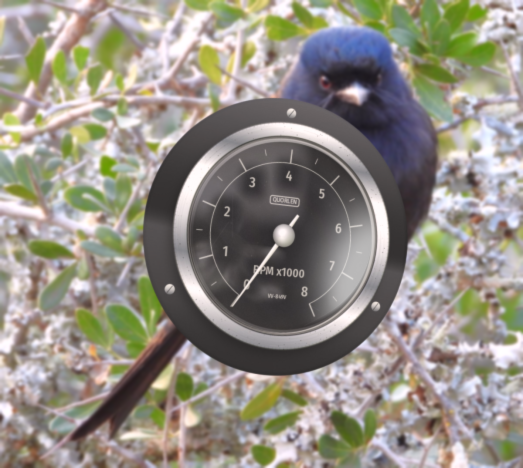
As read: **0** rpm
